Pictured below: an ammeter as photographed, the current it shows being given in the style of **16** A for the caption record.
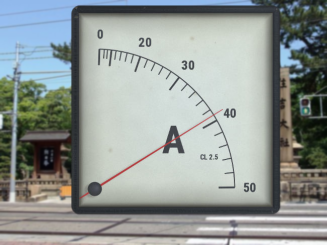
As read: **39** A
